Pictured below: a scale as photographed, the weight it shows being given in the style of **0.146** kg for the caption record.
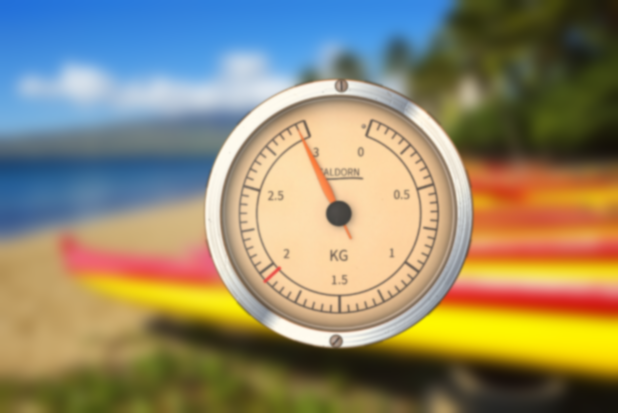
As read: **2.95** kg
